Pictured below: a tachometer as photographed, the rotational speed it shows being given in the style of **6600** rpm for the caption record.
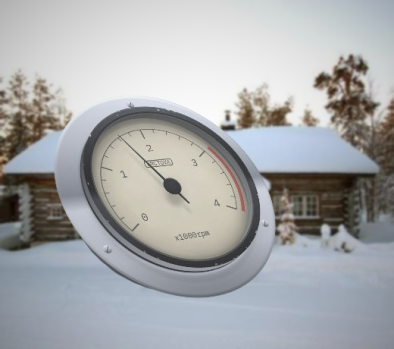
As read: **1600** rpm
